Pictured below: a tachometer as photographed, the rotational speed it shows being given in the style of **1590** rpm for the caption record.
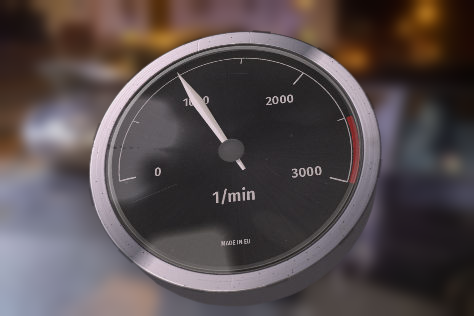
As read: **1000** rpm
